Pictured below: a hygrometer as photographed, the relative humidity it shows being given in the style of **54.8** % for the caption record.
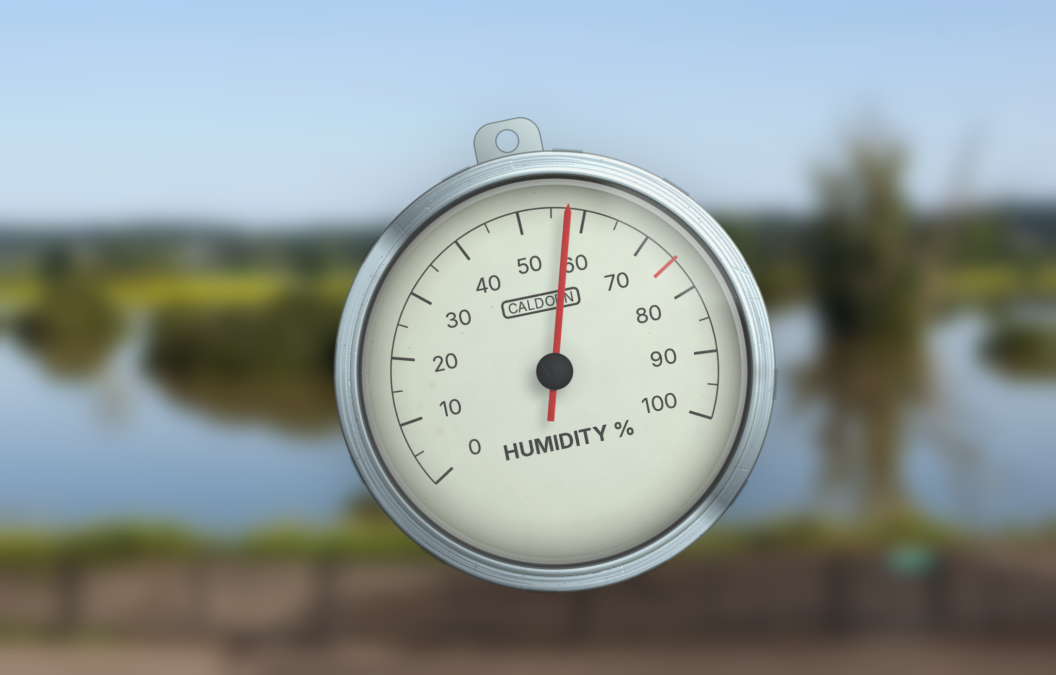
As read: **57.5** %
